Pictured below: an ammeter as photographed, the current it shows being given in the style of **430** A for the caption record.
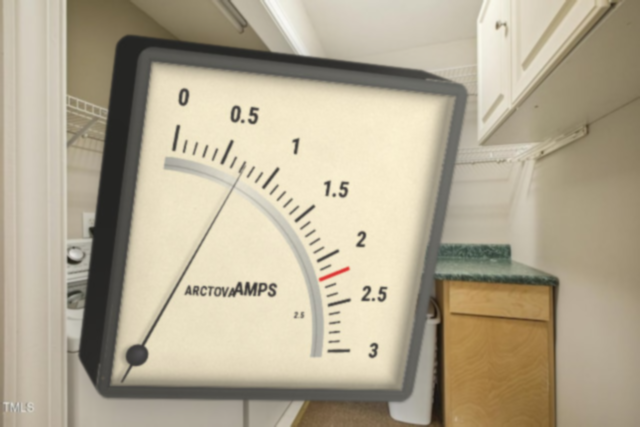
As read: **0.7** A
